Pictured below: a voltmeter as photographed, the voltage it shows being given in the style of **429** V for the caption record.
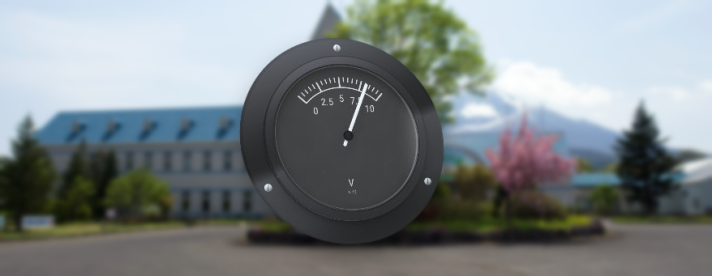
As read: **8** V
